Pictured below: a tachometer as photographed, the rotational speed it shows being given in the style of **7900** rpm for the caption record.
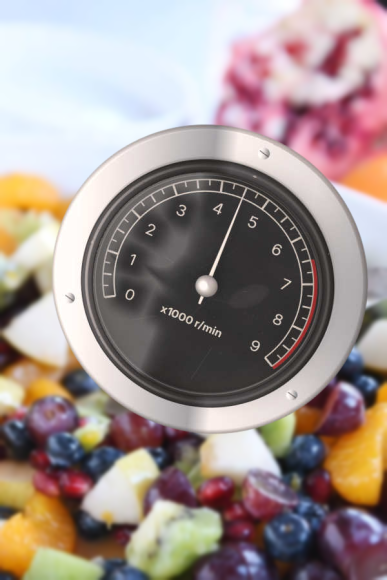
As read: **4500** rpm
